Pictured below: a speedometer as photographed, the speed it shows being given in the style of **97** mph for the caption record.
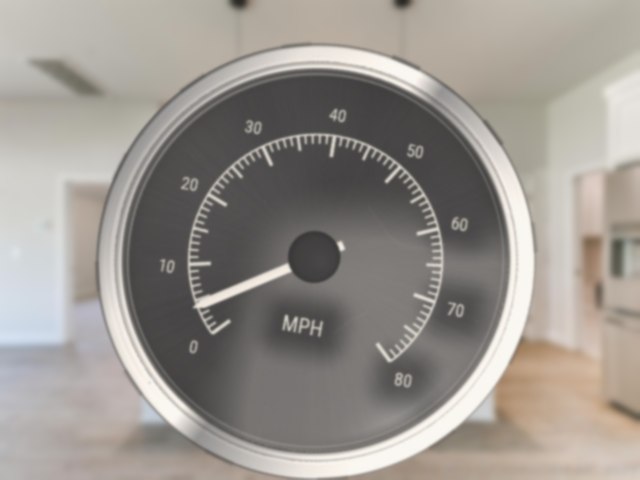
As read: **4** mph
